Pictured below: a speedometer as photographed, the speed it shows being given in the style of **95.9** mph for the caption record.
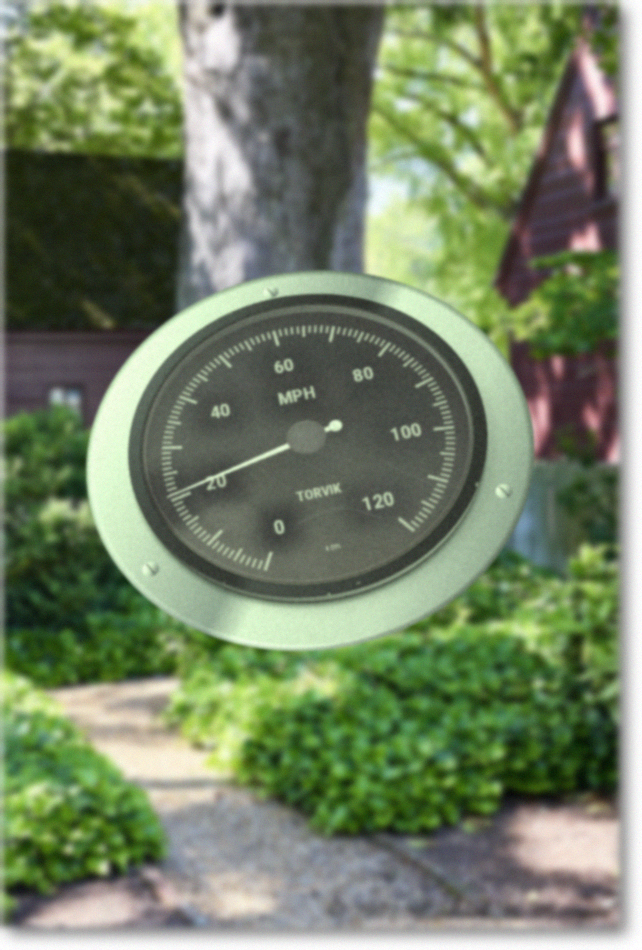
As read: **20** mph
